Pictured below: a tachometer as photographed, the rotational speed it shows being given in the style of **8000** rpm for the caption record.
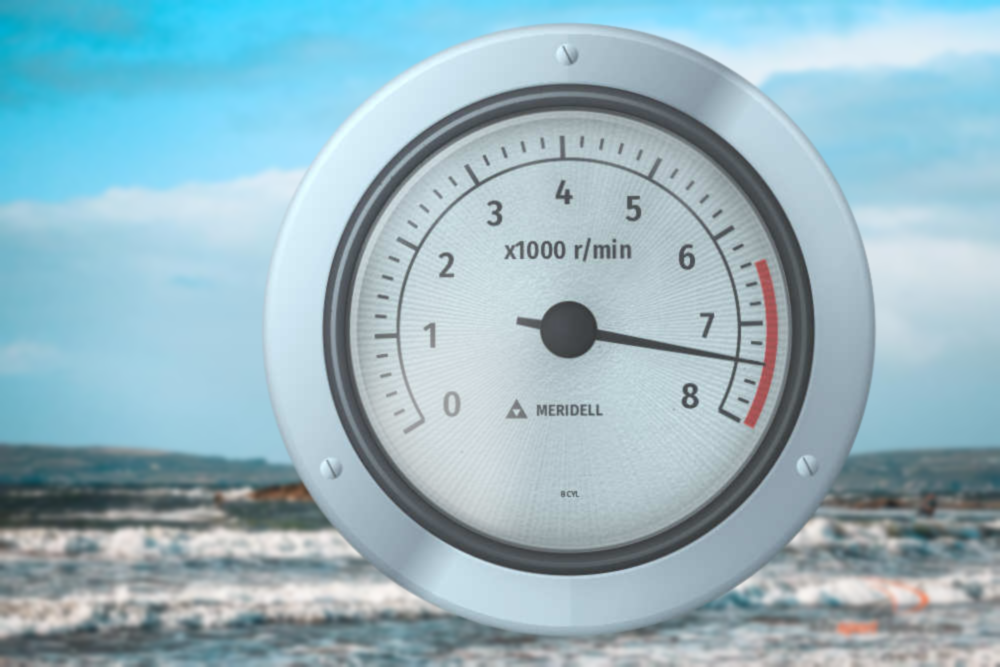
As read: **7400** rpm
